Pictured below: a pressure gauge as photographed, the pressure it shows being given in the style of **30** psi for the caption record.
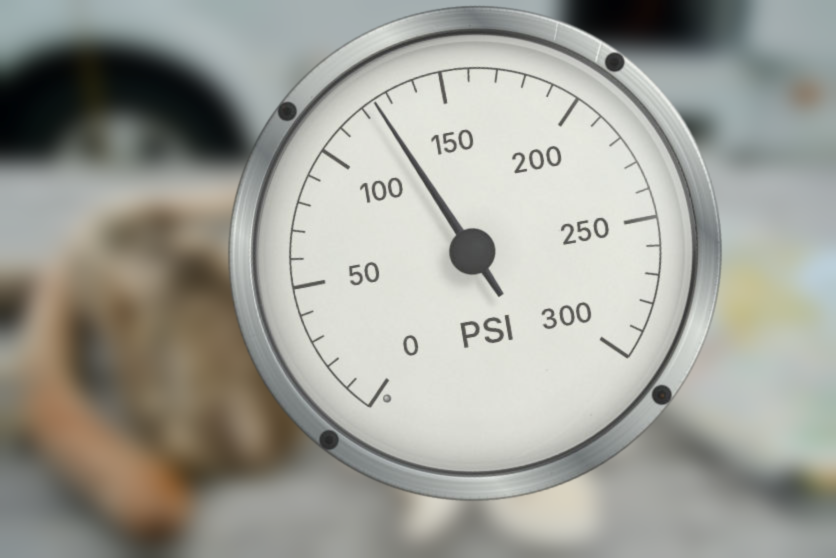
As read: **125** psi
